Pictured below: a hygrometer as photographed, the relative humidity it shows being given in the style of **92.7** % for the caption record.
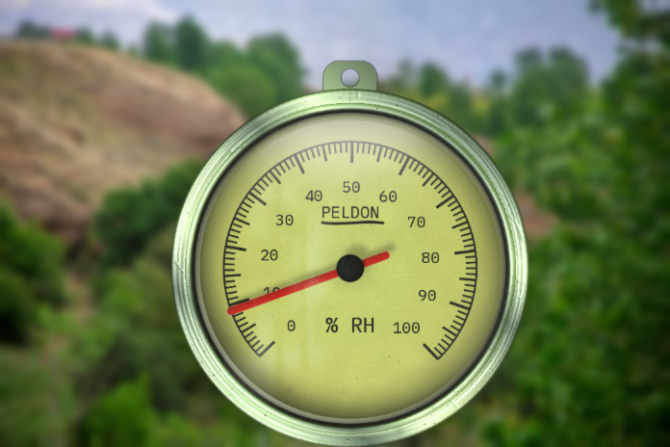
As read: **9** %
